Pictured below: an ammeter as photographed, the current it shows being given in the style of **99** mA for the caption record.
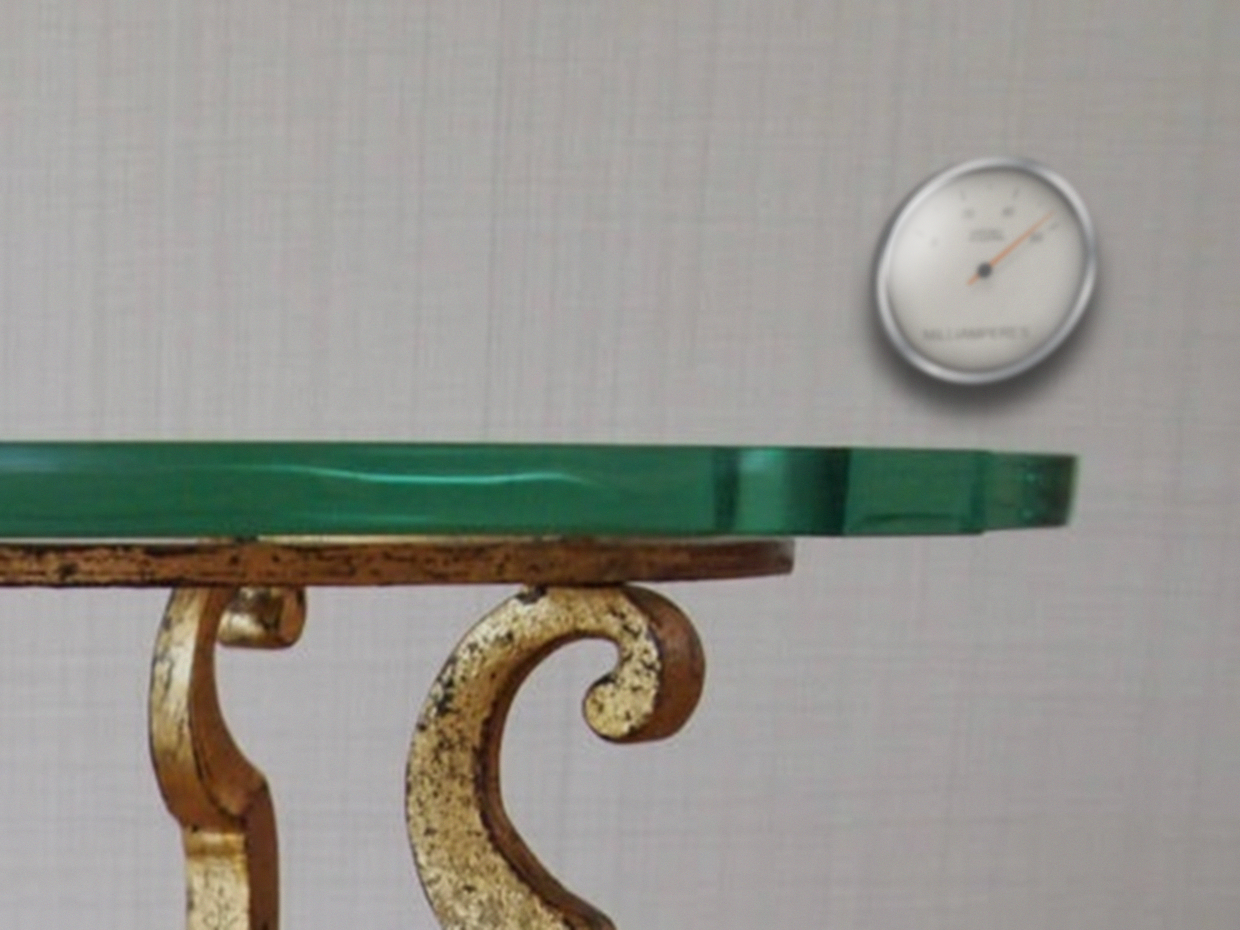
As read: **55** mA
